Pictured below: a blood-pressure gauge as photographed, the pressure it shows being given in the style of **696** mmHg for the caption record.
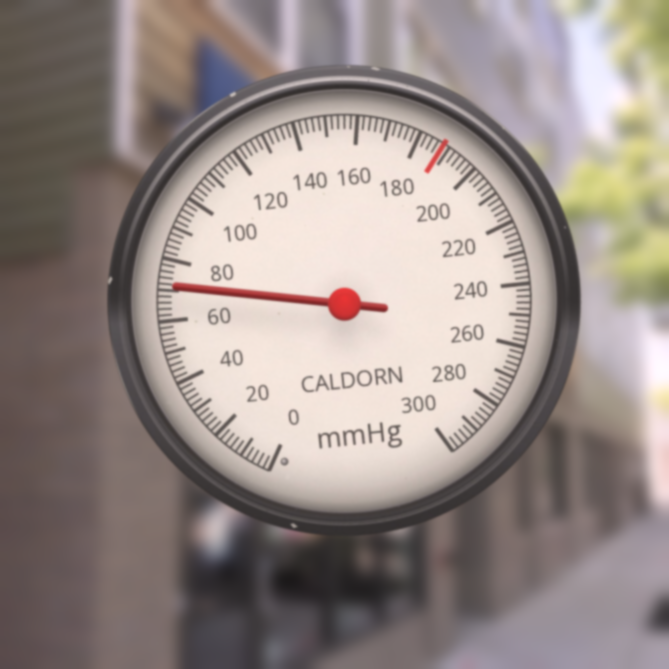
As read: **72** mmHg
